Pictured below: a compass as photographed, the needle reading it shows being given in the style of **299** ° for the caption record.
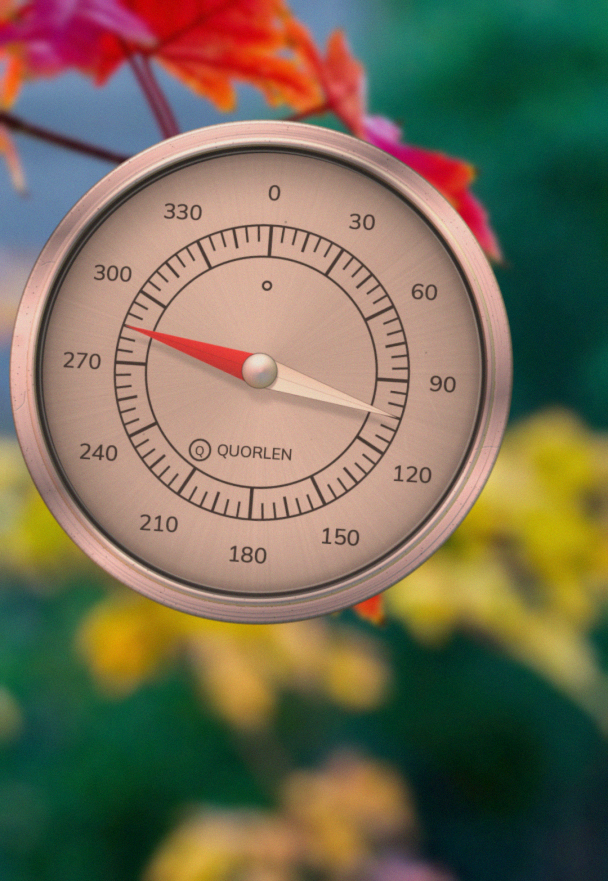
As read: **285** °
